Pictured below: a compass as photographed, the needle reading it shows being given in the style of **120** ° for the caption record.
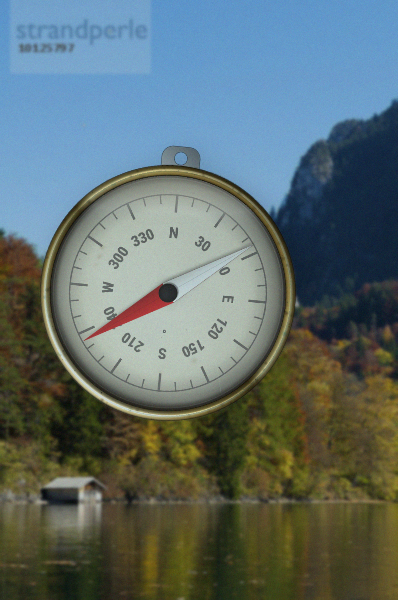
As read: **235** °
